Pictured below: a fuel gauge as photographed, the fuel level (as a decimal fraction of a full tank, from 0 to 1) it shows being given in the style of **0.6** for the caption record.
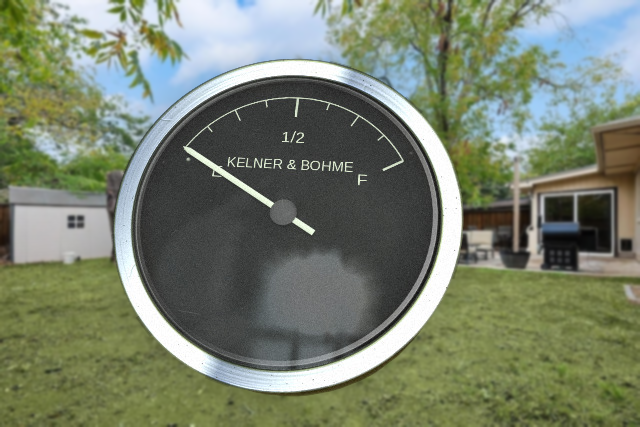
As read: **0**
